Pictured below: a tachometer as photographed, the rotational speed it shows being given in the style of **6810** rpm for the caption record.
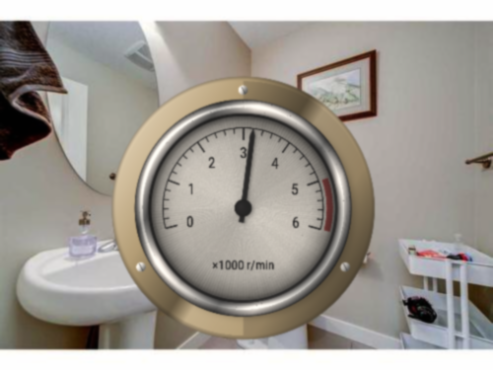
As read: **3200** rpm
